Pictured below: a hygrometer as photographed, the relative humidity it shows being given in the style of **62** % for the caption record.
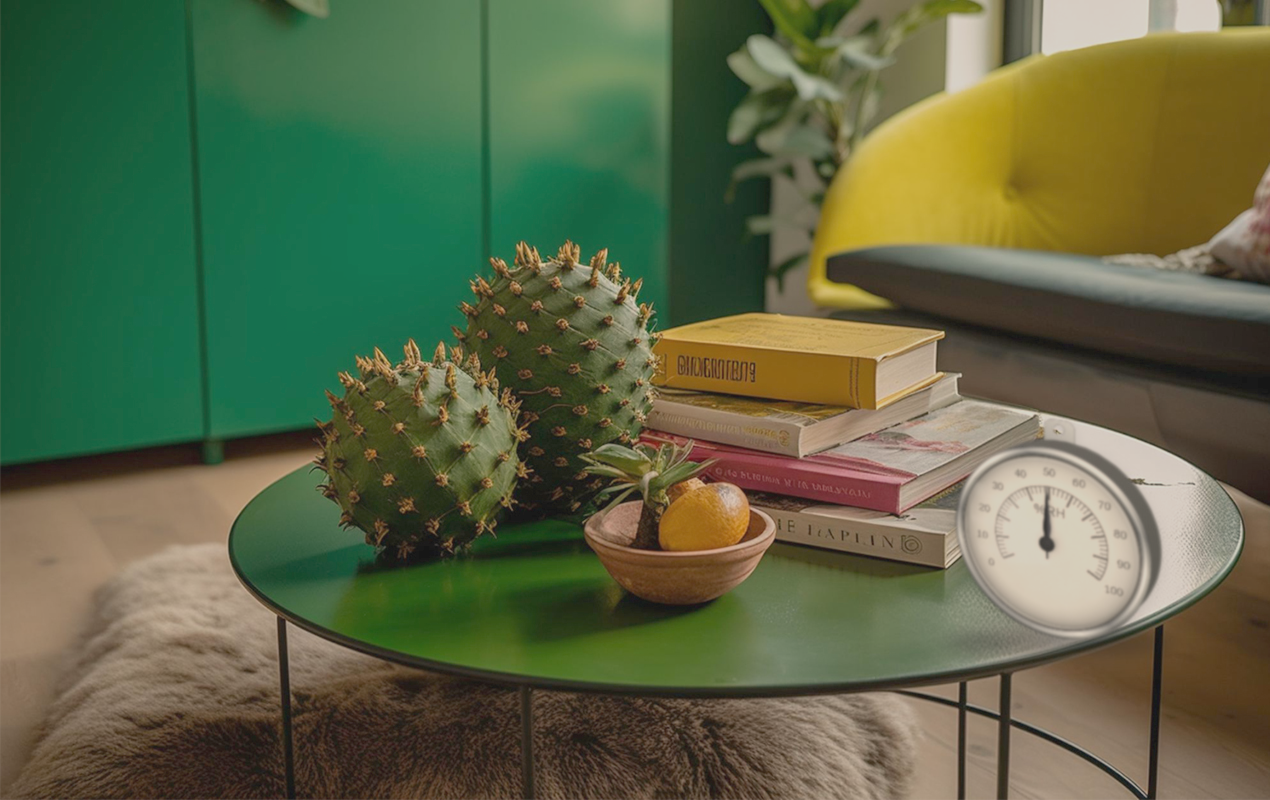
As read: **50** %
